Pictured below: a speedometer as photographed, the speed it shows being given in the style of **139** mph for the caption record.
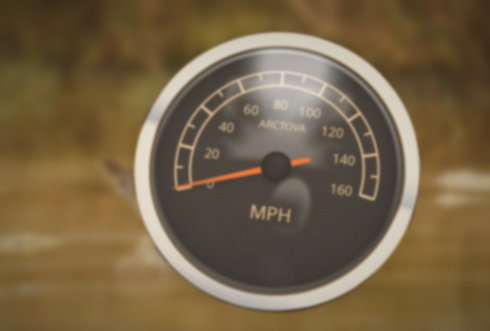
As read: **0** mph
